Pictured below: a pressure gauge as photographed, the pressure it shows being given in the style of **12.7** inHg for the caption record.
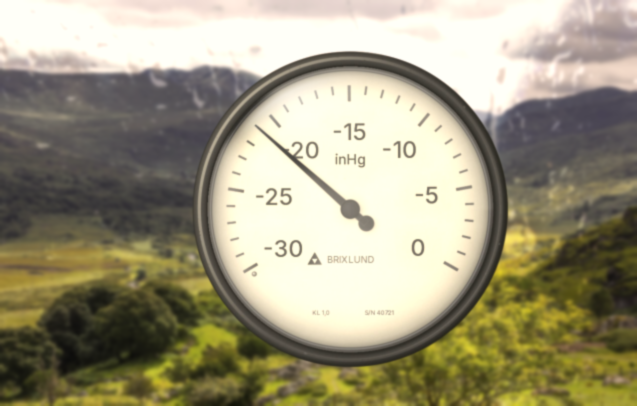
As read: **-21** inHg
